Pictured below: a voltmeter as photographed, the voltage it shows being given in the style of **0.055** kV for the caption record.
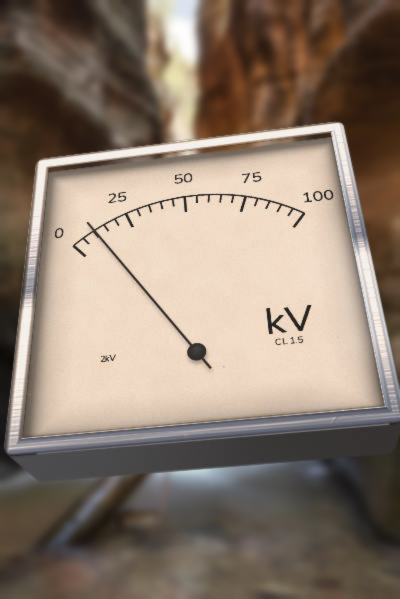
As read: **10** kV
